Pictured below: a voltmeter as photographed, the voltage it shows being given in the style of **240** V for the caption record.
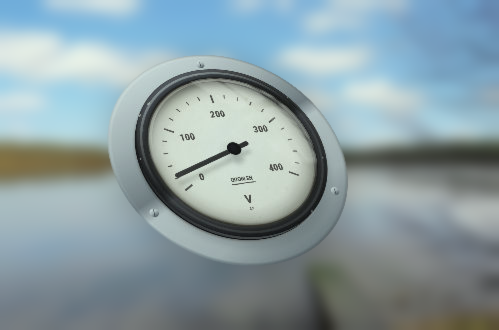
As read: **20** V
